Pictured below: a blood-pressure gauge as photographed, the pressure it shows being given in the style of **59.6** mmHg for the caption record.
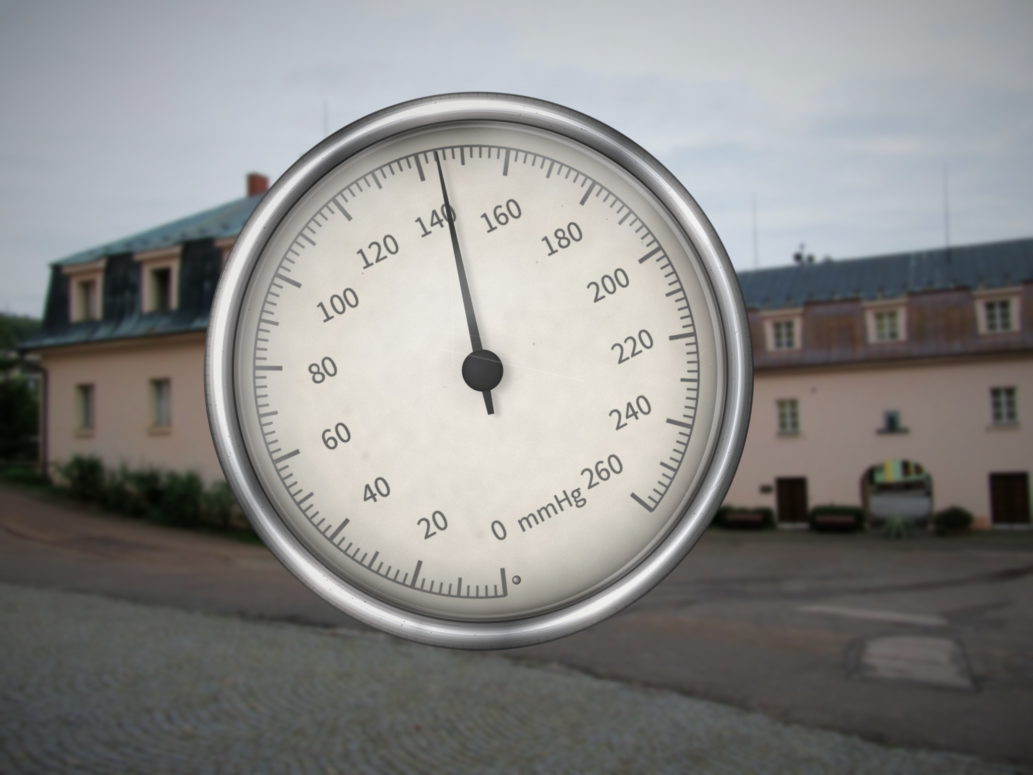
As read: **144** mmHg
